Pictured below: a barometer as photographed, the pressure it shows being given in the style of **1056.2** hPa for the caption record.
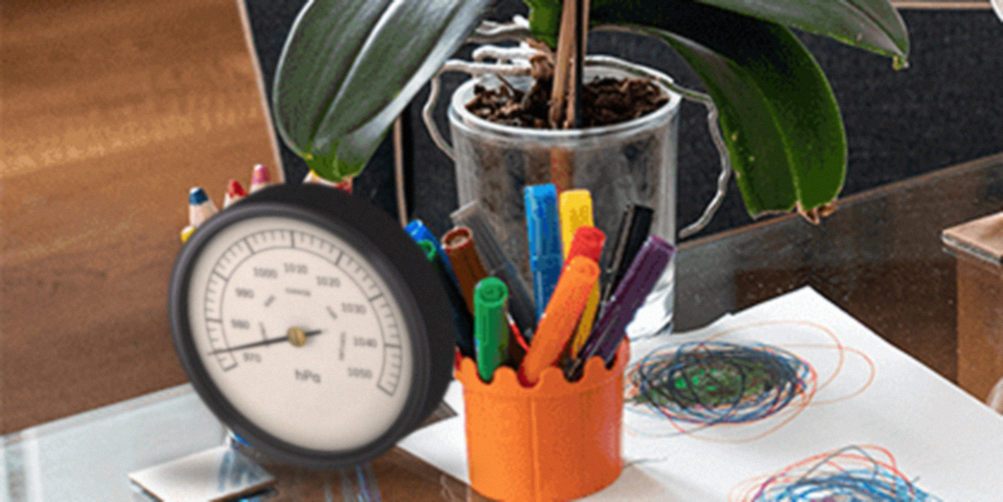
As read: **974** hPa
